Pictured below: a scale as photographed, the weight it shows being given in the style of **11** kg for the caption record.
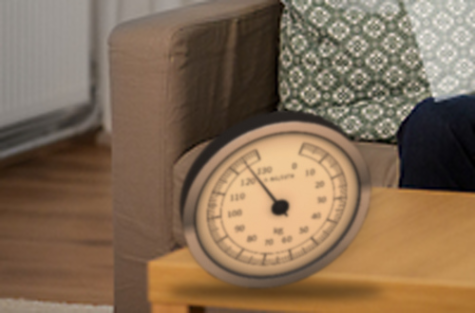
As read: **125** kg
